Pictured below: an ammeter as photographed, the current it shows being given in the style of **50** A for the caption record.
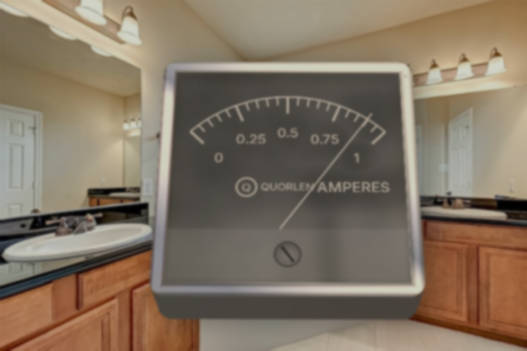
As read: **0.9** A
